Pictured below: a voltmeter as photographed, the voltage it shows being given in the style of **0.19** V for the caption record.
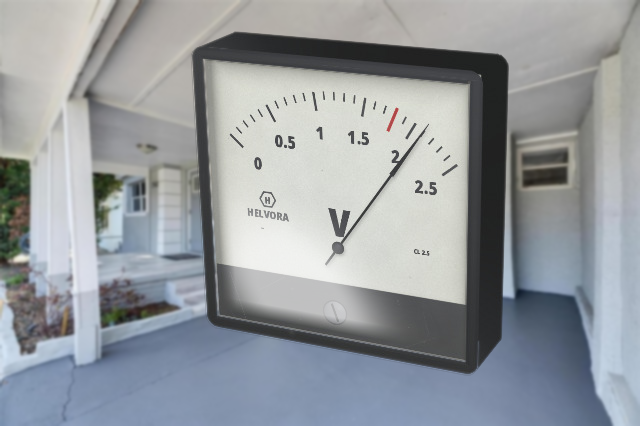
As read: **2.1** V
